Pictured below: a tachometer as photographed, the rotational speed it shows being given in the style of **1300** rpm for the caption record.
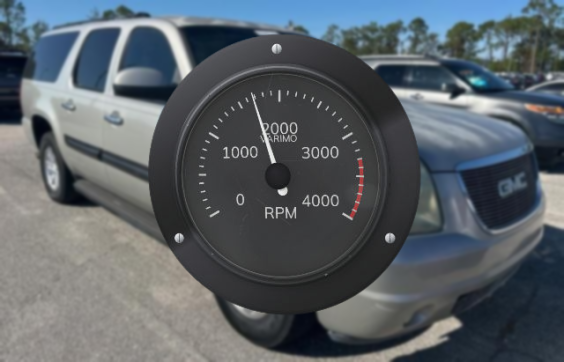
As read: **1700** rpm
